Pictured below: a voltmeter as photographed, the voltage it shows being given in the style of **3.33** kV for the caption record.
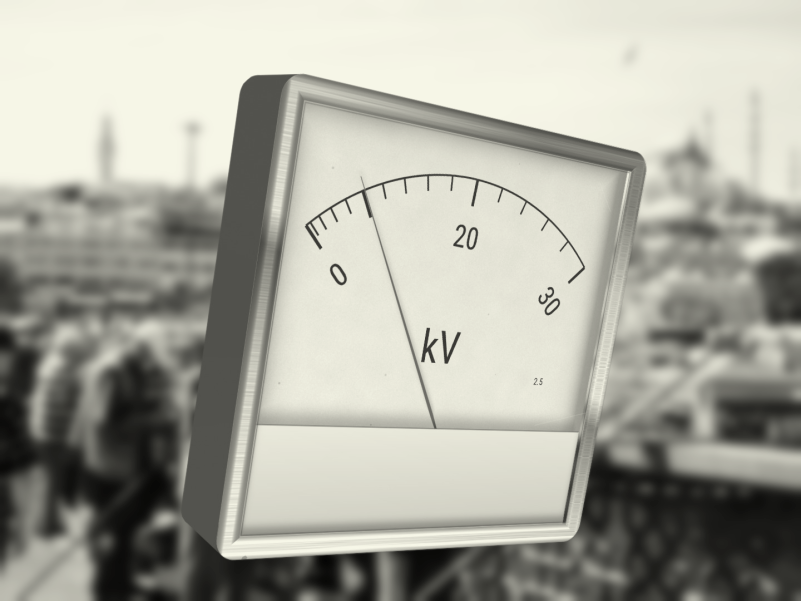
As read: **10** kV
